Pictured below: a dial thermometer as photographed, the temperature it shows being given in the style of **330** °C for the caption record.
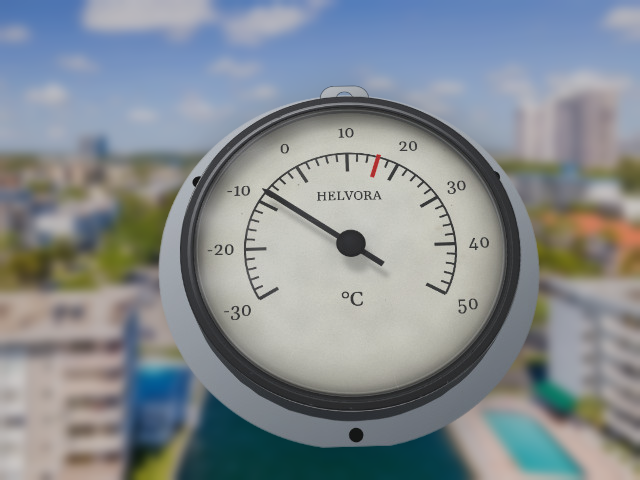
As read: **-8** °C
